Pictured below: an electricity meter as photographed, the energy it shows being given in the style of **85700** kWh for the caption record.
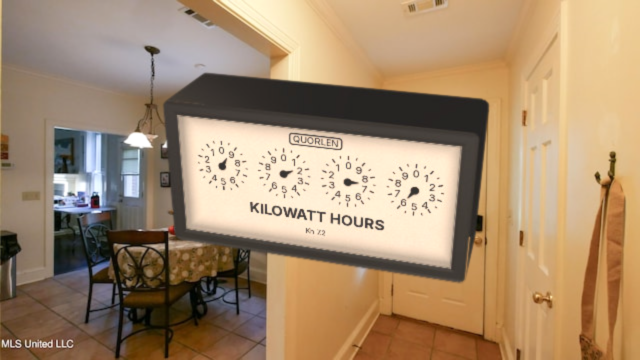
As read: **9176** kWh
